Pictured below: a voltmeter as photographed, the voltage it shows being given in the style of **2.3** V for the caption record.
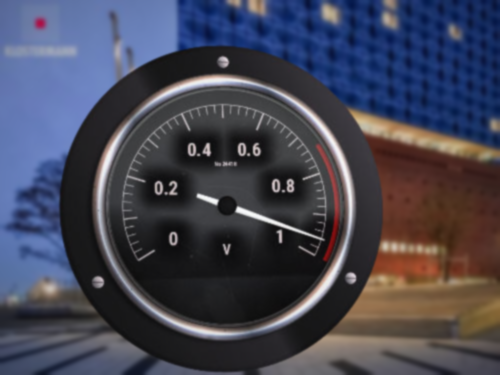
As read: **0.96** V
